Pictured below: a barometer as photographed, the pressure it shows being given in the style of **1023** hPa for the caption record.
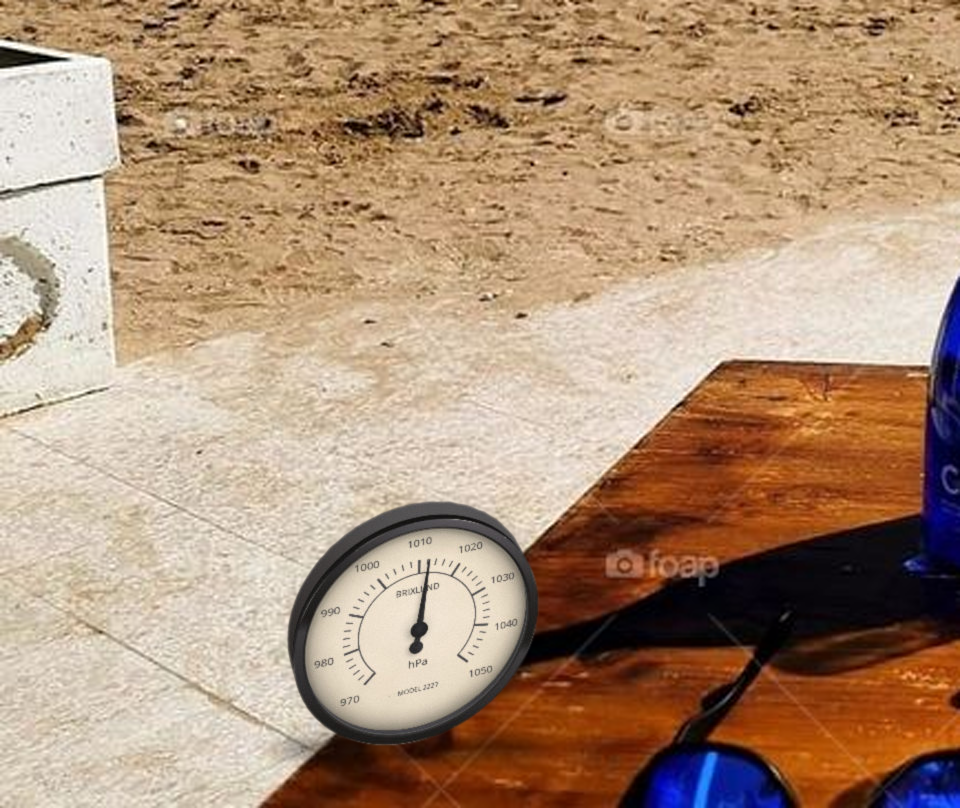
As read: **1012** hPa
